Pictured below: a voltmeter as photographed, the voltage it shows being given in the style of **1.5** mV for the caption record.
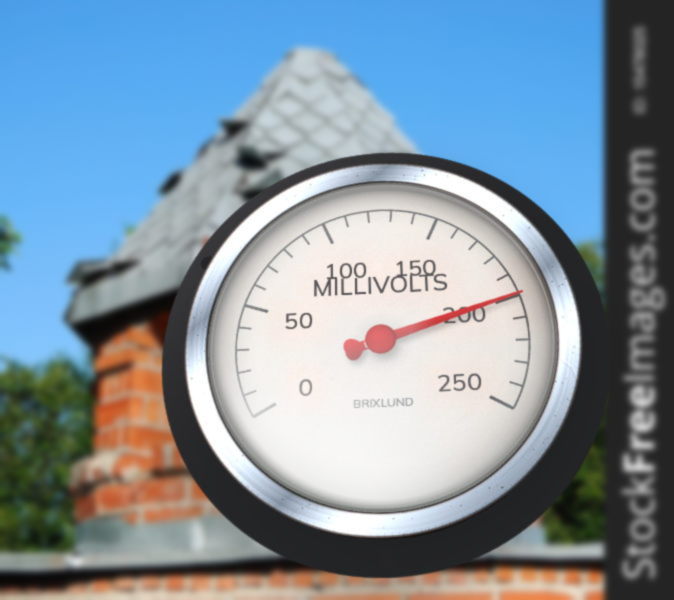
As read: **200** mV
